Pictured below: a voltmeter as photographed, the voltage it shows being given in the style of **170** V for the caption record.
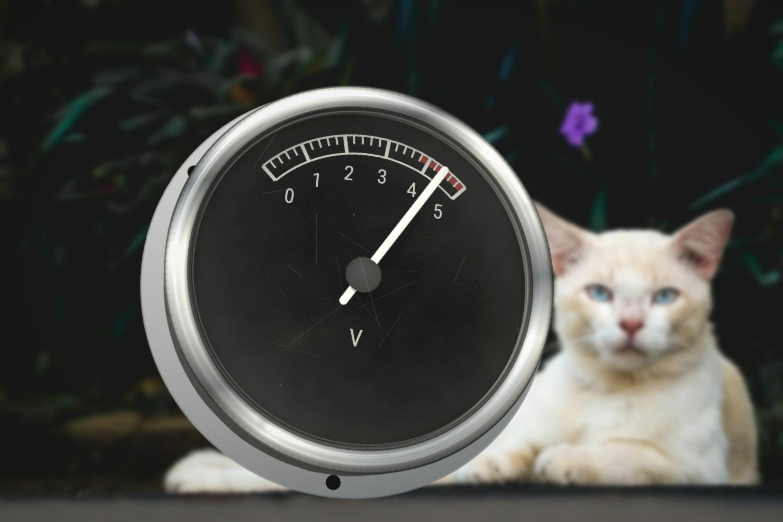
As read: **4.4** V
